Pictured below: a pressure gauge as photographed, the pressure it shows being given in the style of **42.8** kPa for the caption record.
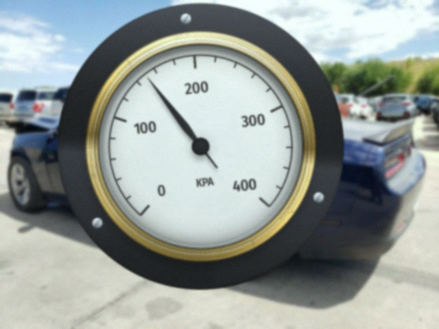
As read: **150** kPa
